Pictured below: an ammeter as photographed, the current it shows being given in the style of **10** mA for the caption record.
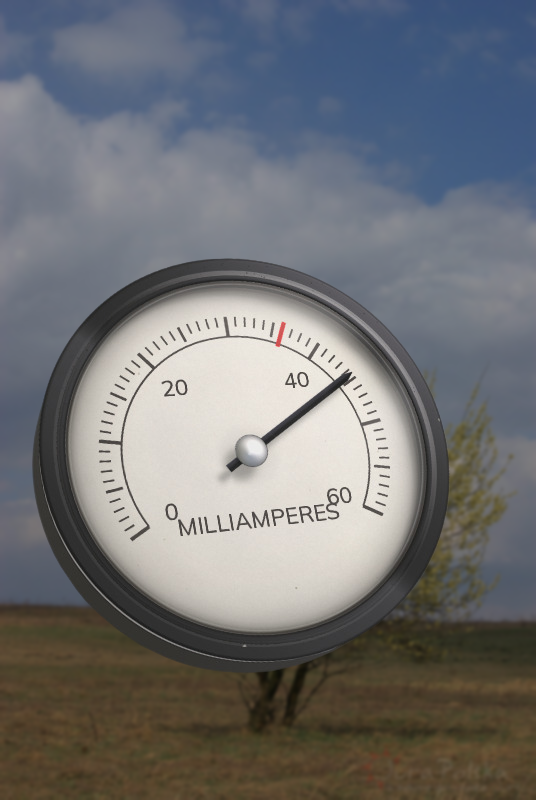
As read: **44.5** mA
